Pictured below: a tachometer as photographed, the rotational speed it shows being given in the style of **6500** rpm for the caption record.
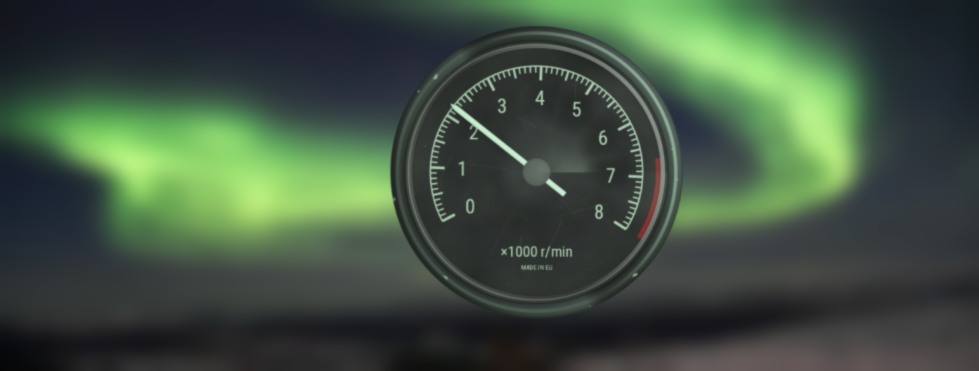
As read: **2200** rpm
